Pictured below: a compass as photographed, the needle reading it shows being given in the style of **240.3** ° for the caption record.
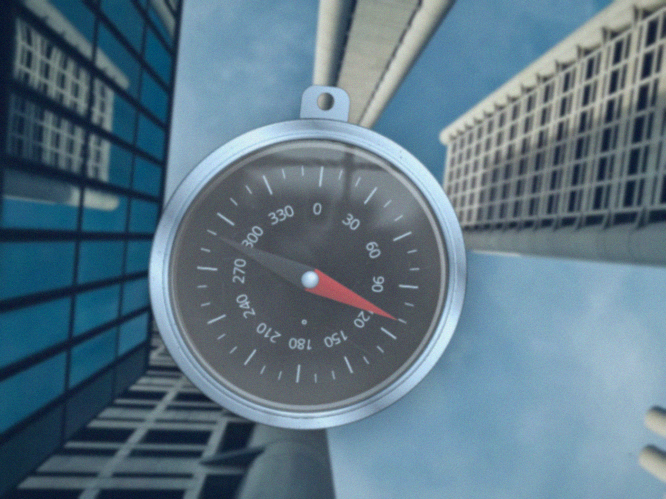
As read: **110** °
